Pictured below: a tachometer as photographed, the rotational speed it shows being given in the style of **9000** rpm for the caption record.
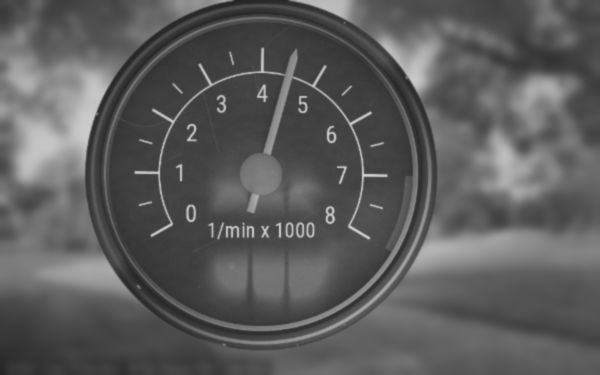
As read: **4500** rpm
